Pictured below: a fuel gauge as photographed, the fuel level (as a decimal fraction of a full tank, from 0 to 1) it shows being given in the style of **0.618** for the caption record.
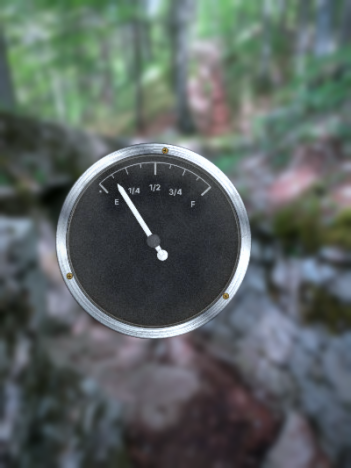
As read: **0.125**
